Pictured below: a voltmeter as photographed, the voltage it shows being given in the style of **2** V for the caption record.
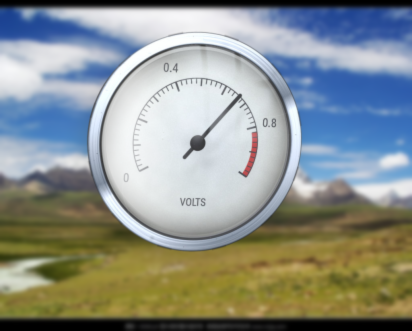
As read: **0.66** V
